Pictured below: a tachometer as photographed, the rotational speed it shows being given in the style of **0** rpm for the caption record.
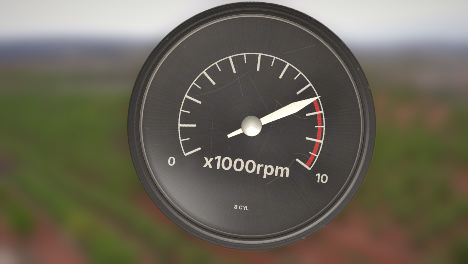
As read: **7500** rpm
